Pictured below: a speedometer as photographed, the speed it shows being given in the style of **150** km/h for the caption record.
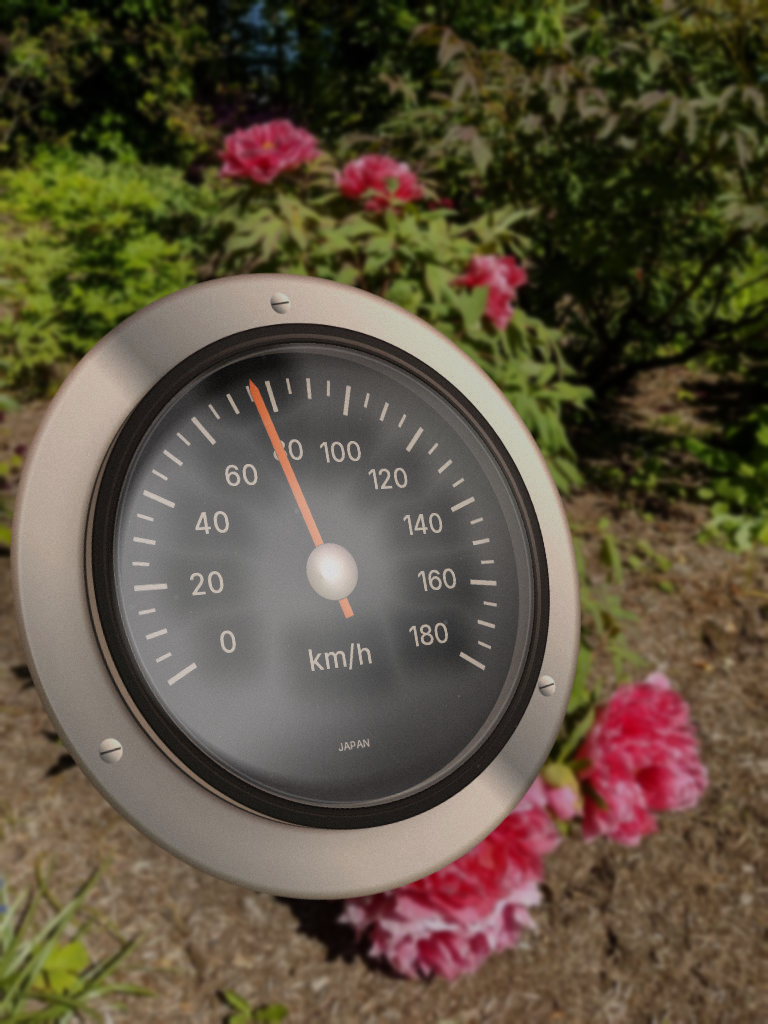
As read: **75** km/h
